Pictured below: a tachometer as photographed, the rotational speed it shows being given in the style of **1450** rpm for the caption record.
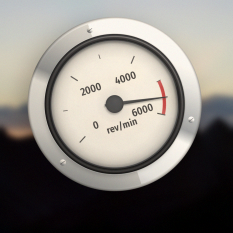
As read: **5500** rpm
